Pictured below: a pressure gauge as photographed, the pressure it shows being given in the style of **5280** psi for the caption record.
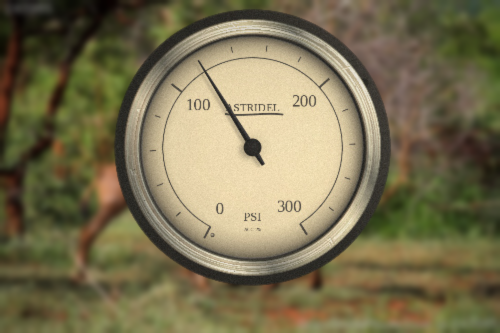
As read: **120** psi
